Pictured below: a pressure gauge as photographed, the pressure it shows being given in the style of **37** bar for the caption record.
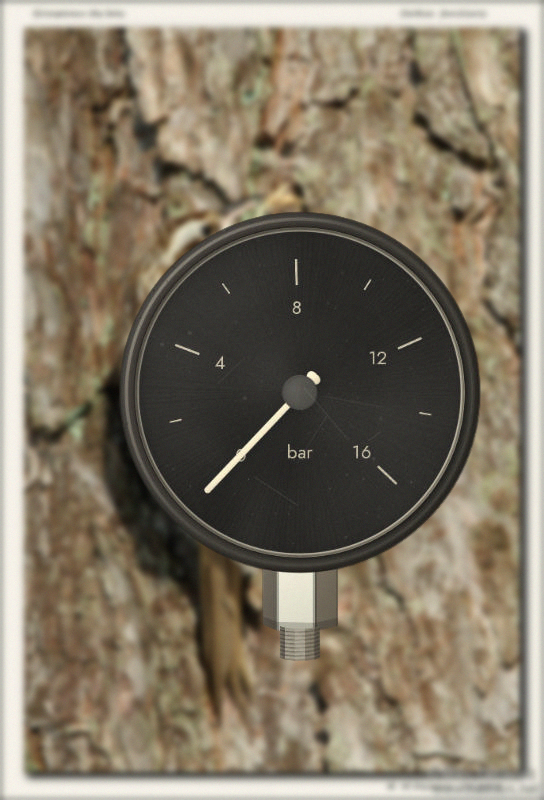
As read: **0** bar
